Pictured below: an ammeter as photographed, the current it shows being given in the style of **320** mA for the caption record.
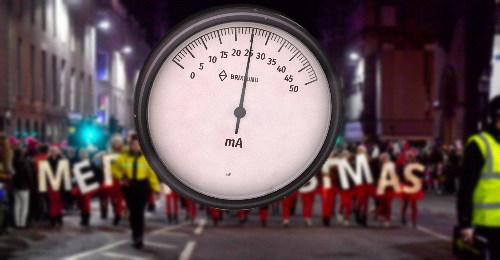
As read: **25** mA
